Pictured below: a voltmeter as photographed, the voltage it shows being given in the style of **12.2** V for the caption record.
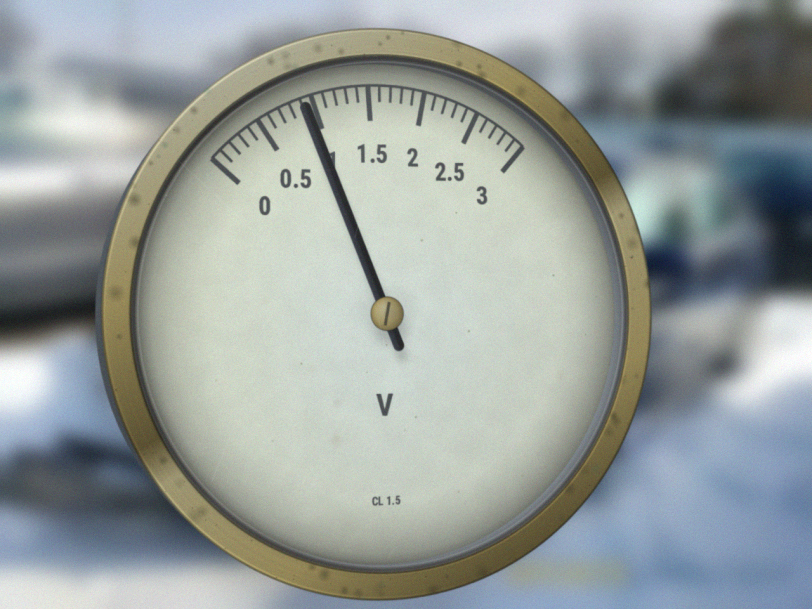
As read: **0.9** V
